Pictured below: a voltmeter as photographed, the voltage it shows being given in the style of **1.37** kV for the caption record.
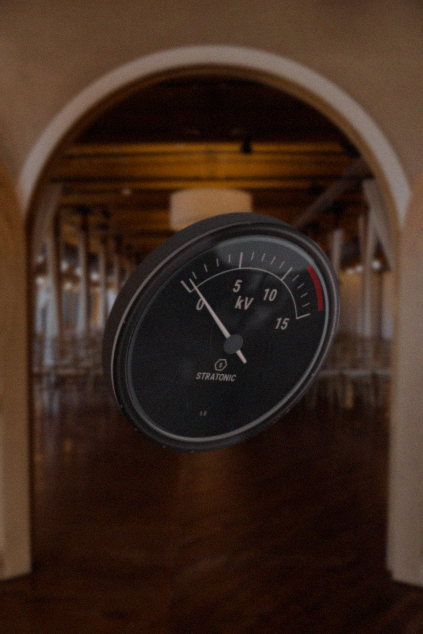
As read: **0.5** kV
